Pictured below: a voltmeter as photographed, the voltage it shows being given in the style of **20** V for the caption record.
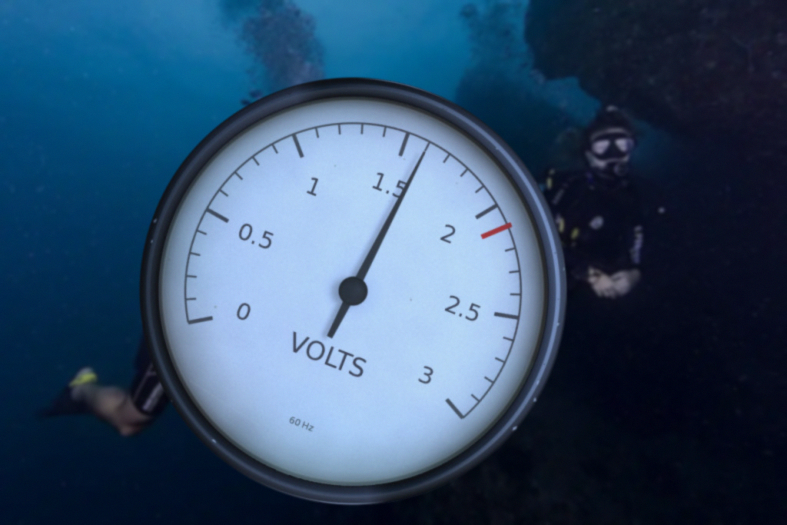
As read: **1.6** V
